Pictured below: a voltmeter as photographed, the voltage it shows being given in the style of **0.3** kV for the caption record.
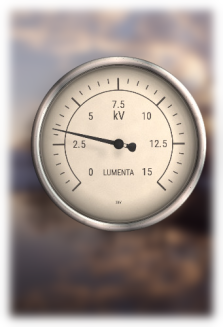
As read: **3.25** kV
